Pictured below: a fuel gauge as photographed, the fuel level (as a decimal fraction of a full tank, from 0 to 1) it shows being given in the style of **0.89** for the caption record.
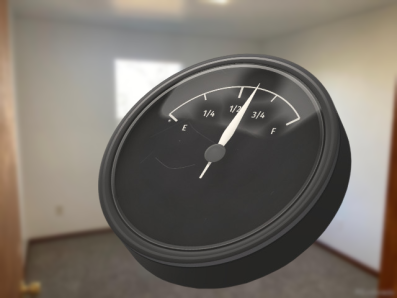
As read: **0.625**
